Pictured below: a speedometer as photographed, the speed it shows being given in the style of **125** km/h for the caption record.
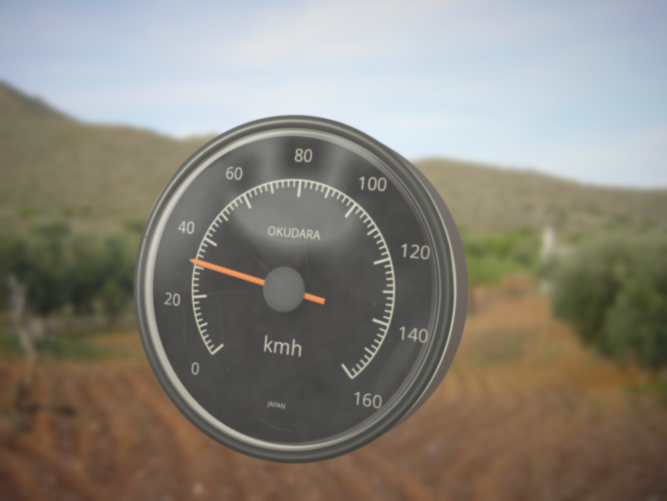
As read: **32** km/h
